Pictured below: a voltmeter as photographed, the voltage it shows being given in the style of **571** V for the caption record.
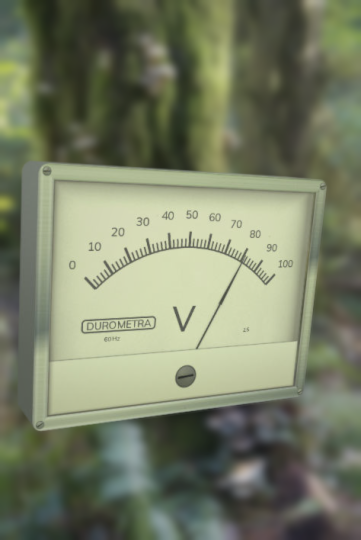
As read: **80** V
